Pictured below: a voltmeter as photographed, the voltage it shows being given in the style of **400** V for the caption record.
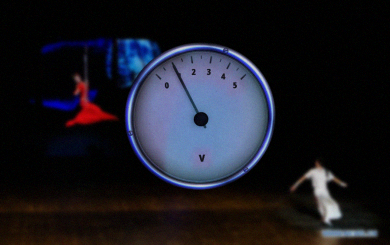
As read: **1** V
